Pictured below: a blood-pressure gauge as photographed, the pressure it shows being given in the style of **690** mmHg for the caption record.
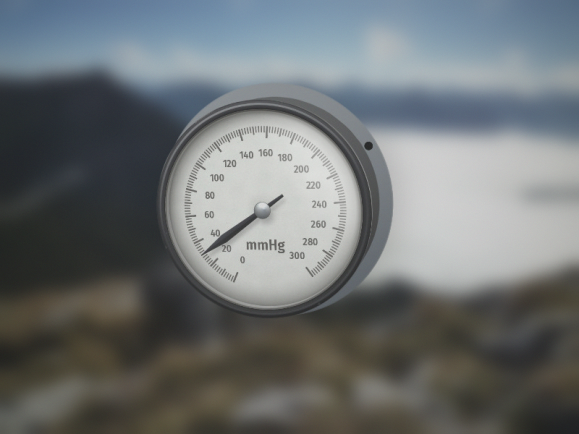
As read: **30** mmHg
